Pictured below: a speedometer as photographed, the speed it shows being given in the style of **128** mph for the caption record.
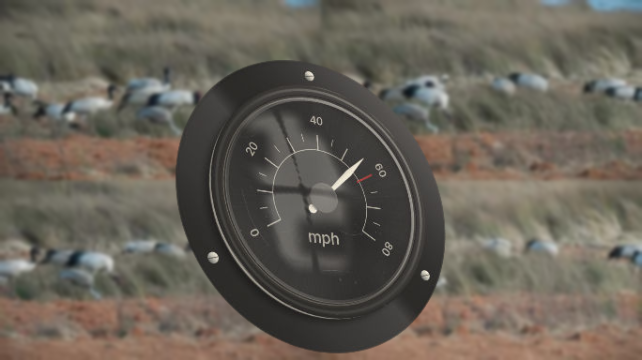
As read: **55** mph
